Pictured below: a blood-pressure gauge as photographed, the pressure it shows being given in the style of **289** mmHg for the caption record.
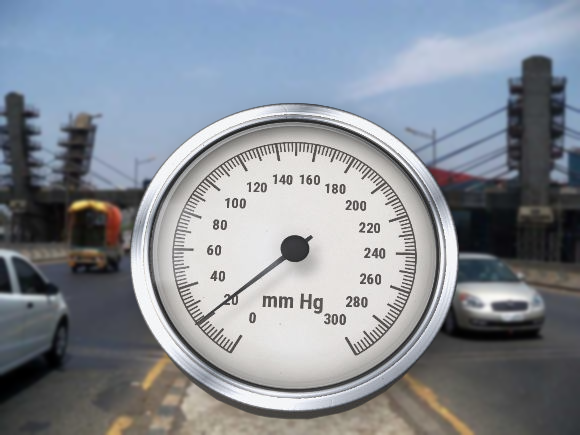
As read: **20** mmHg
